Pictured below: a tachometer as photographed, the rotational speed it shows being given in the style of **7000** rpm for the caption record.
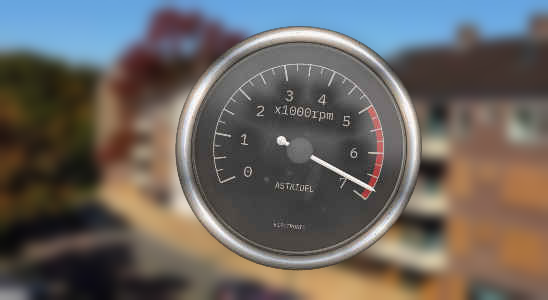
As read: **6750** rpm
